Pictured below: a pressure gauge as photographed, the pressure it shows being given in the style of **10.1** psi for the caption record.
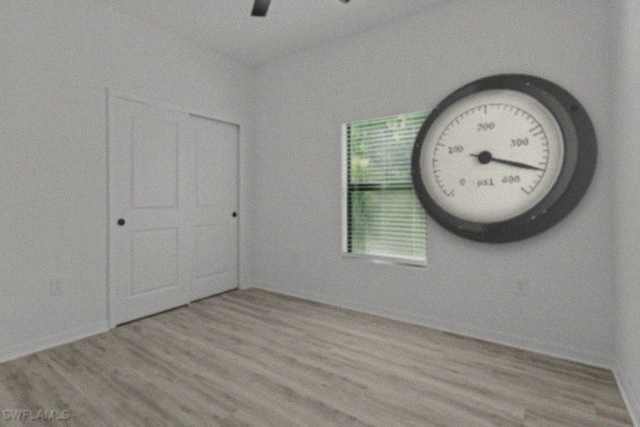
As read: **360** psi
